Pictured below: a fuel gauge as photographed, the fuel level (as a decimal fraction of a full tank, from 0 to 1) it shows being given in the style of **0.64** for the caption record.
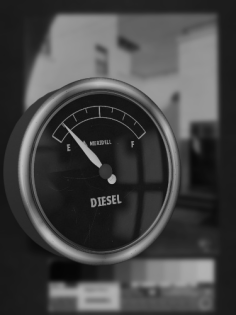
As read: **0.125**
